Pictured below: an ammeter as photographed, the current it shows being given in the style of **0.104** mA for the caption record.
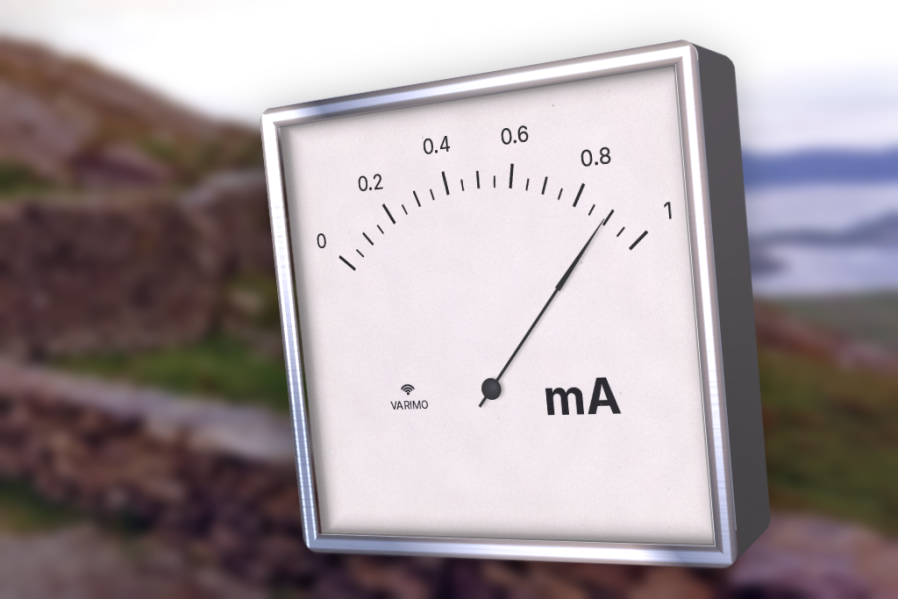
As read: **0.9** mA
